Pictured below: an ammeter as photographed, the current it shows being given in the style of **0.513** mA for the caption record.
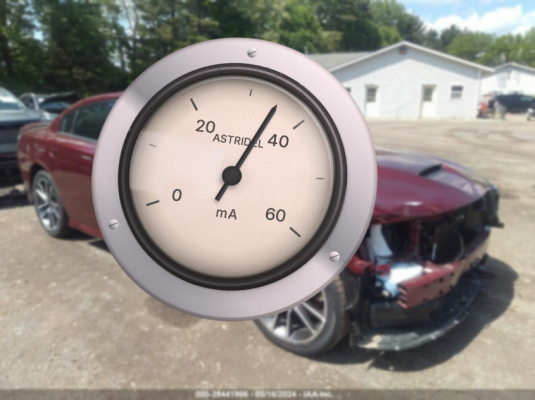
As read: **35** mA
